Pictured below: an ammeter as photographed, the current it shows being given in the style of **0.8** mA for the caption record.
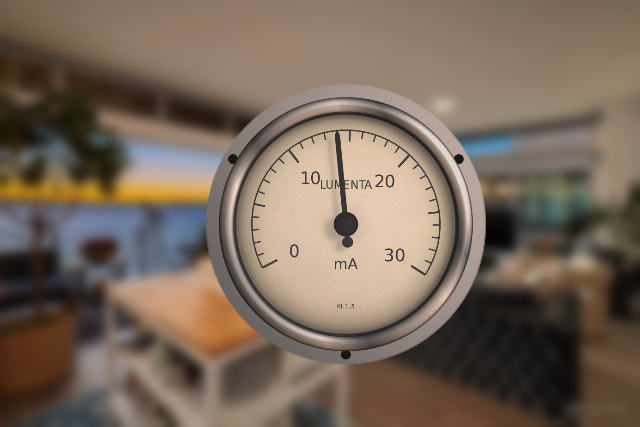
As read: **14** mA
